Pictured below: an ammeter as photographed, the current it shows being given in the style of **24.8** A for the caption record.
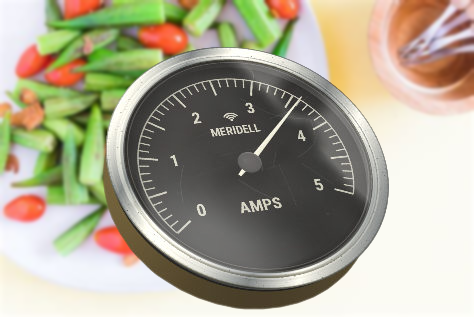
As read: **3.6** A
